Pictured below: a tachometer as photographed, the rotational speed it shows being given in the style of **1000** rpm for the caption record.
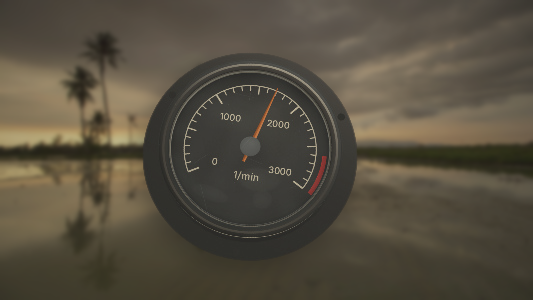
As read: **1700** rpm
